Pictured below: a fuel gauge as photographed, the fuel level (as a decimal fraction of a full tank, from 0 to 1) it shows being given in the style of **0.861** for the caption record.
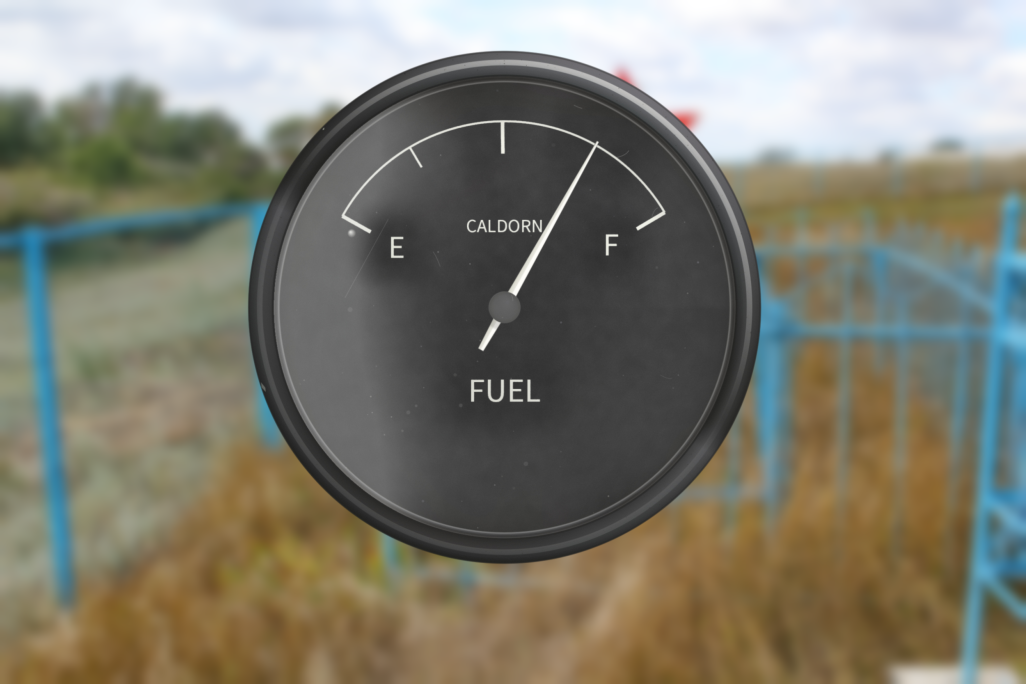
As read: **0.75**
